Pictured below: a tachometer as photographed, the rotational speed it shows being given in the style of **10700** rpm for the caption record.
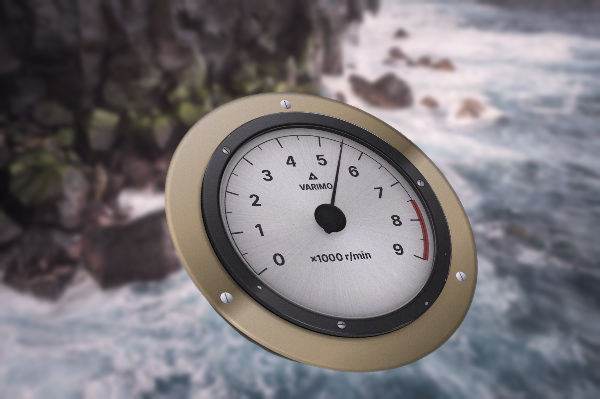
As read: **5500** rpm
